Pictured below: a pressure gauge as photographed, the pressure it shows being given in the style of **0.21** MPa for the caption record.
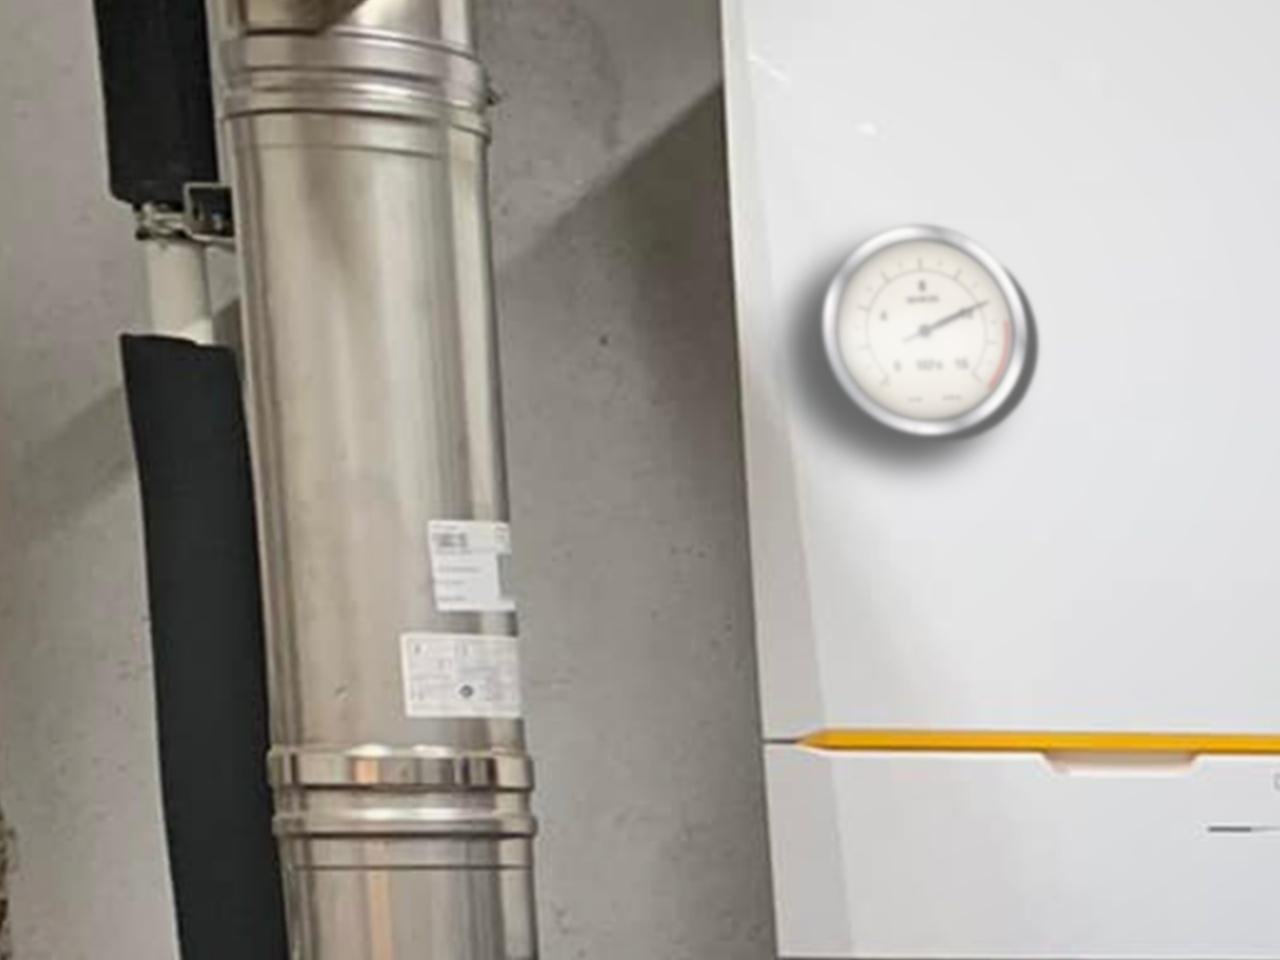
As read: **12** MPa
